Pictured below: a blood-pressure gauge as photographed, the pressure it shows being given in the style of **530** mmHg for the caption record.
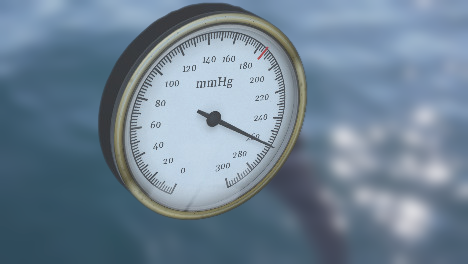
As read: **260** mmHg
